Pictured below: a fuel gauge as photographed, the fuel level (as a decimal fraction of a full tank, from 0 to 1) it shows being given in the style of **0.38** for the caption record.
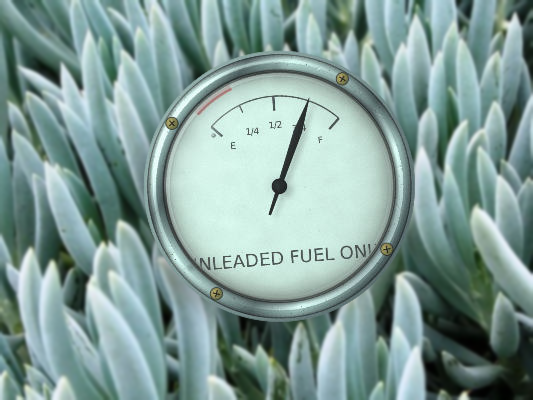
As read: **0.75**
